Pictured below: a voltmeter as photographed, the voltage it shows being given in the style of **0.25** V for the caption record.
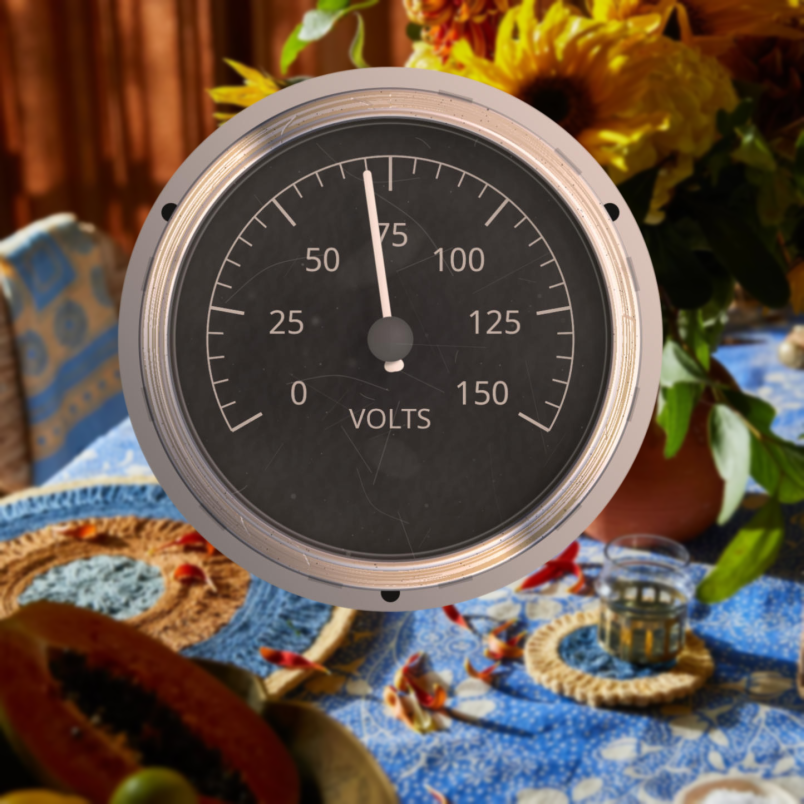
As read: **70** V
